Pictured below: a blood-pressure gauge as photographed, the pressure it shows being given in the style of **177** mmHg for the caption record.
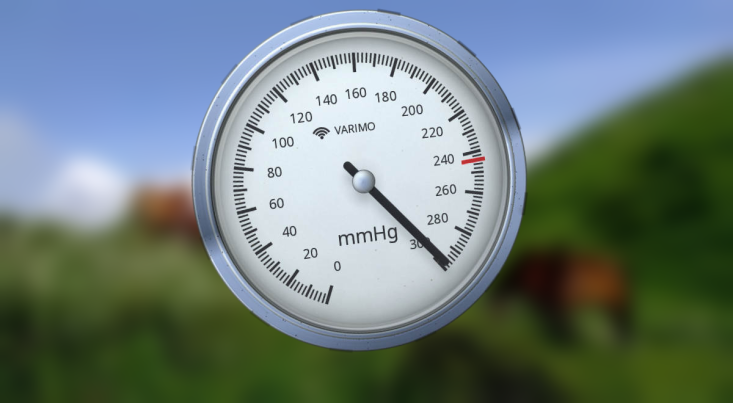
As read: **298** mmHg
